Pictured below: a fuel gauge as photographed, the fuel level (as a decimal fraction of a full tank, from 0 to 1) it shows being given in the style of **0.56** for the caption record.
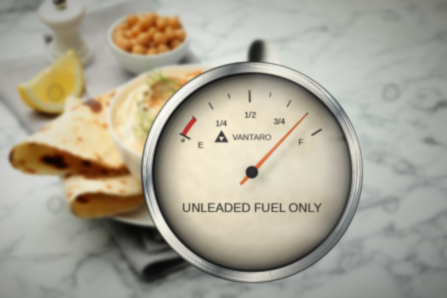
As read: **0.875**
